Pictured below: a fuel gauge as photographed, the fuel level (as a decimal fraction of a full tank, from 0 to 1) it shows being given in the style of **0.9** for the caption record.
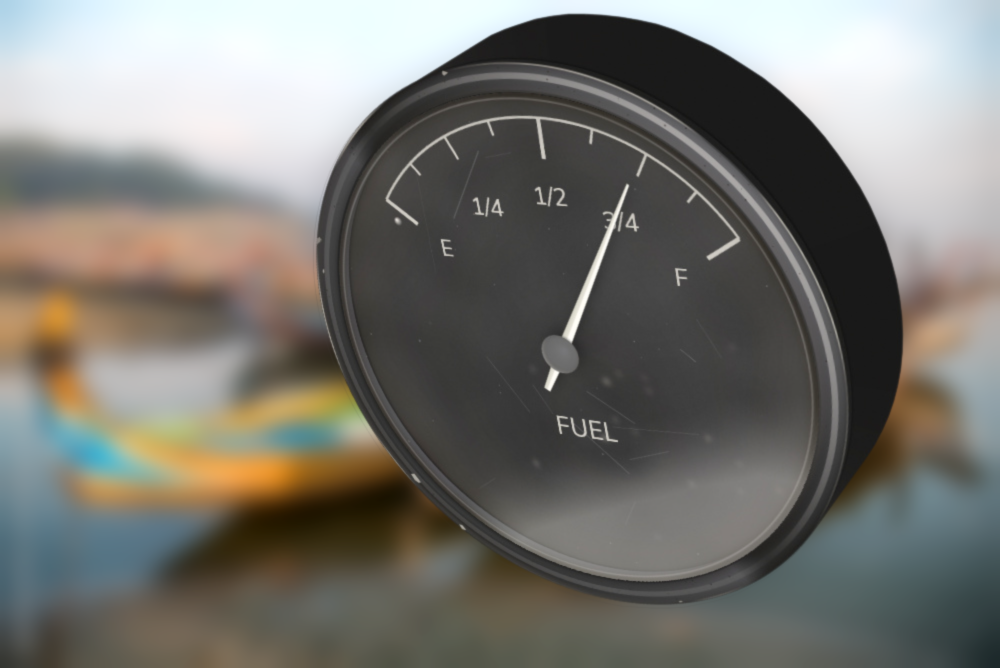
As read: **0.75**
